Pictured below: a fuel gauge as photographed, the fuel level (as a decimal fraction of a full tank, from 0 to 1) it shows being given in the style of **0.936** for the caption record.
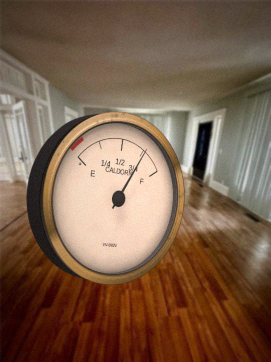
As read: **0.75**
